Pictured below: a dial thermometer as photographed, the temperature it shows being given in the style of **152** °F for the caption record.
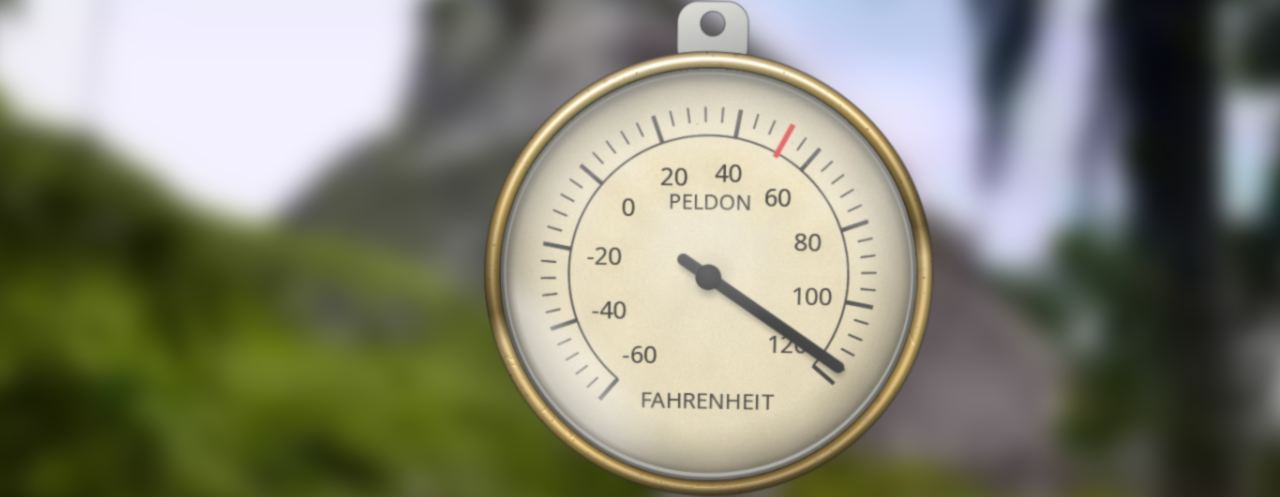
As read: **116** °F
